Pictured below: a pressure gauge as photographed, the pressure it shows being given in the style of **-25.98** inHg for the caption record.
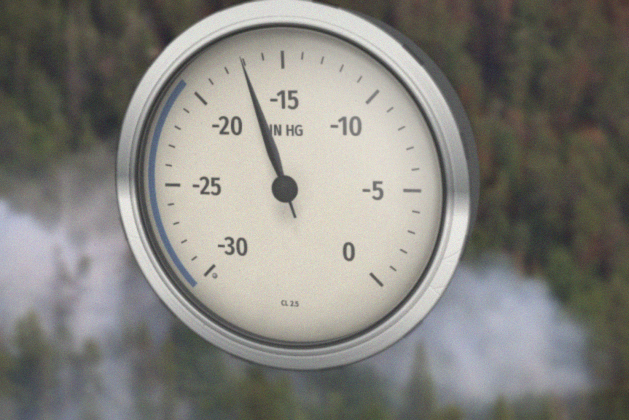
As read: **-17** inHg
